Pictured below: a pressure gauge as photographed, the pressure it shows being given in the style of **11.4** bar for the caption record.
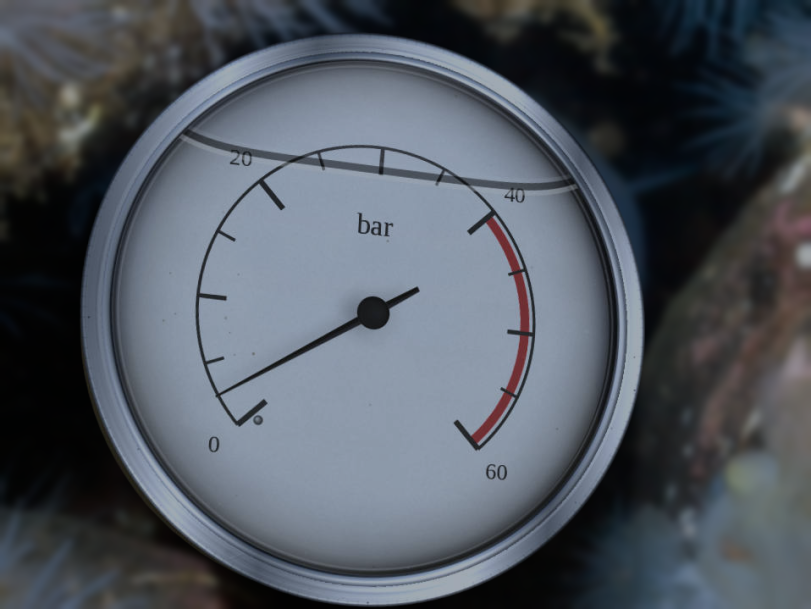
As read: **2.5** bar
